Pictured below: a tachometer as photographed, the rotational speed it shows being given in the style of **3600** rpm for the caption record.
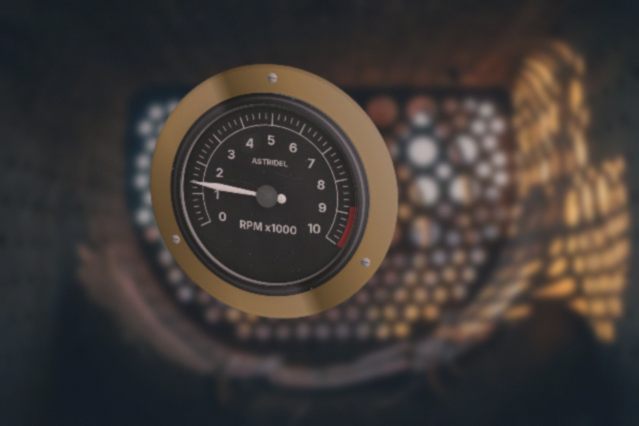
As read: **1400** rpm
